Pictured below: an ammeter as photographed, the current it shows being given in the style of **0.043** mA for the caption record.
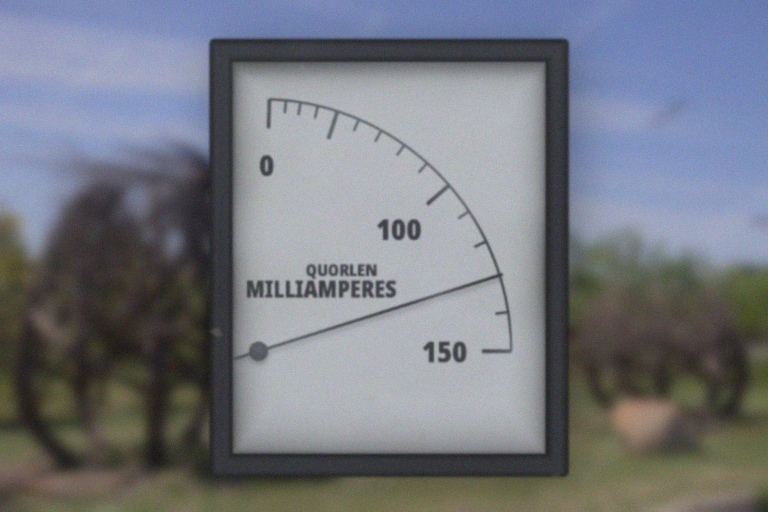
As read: **130** mA
